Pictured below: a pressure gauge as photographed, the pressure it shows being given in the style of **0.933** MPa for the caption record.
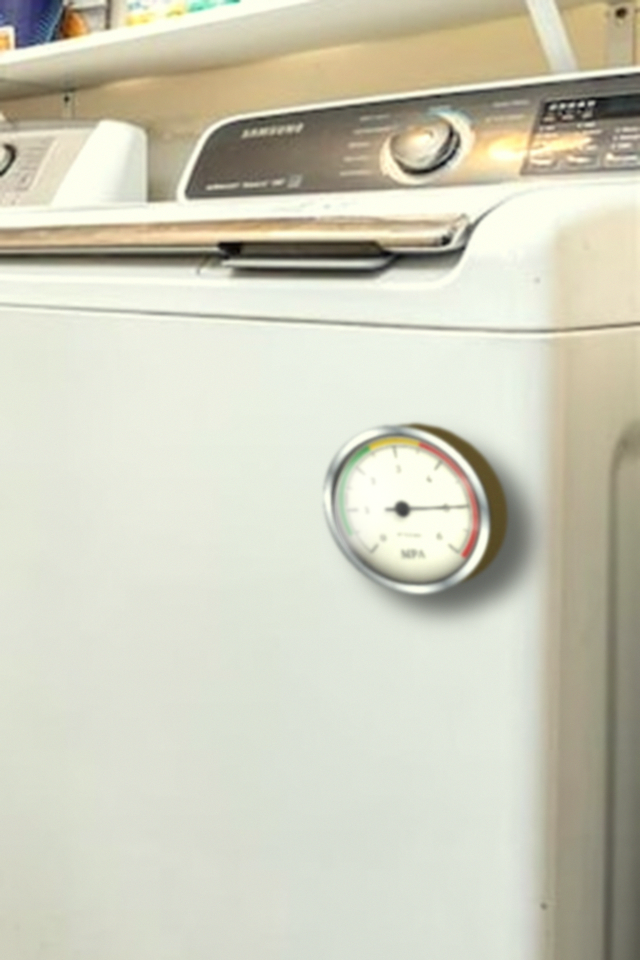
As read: **5** MPa
